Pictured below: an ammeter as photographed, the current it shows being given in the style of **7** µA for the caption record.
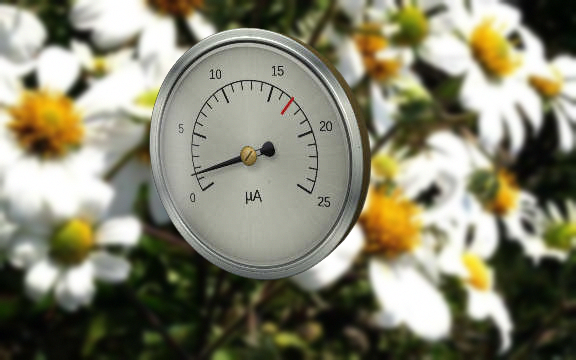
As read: **1.5** µA
